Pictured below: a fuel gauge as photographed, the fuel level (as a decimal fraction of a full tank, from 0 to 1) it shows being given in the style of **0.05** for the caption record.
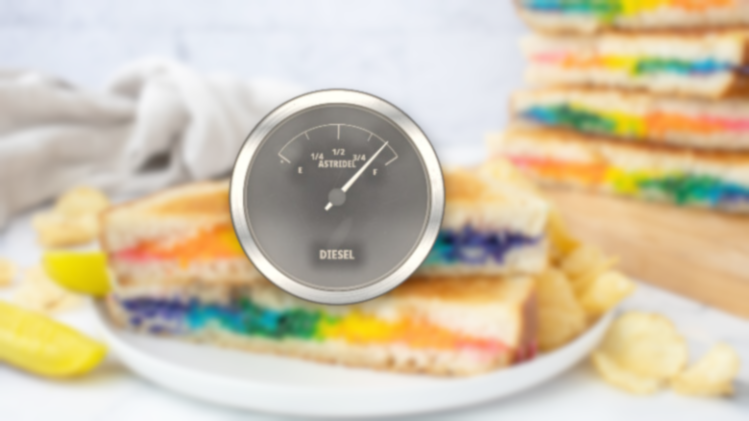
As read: **0.875**
